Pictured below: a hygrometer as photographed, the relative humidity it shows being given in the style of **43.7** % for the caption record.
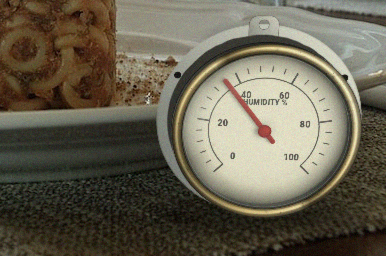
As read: **36** %
